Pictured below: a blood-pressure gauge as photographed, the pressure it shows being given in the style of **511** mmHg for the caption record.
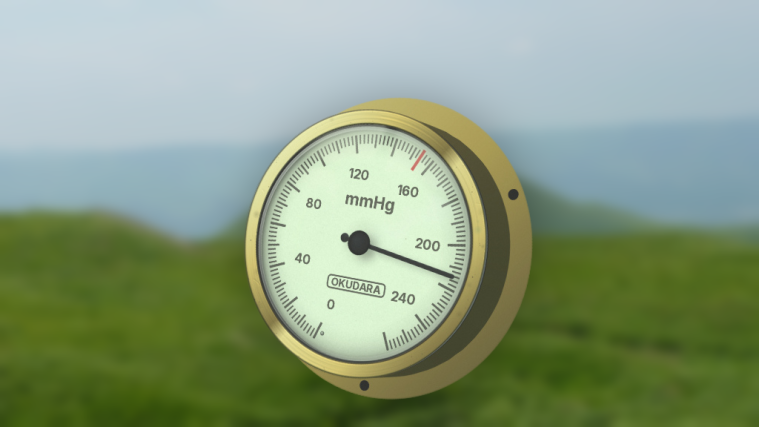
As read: **214** mmHg
